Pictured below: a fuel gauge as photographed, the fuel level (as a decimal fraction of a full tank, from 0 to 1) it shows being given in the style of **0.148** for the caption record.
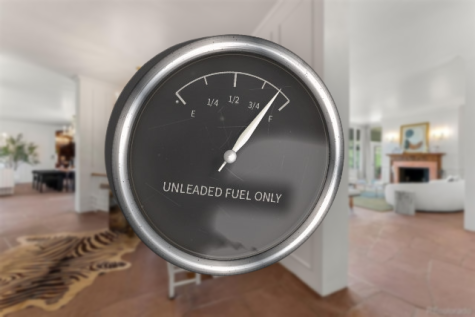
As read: **0.875**
